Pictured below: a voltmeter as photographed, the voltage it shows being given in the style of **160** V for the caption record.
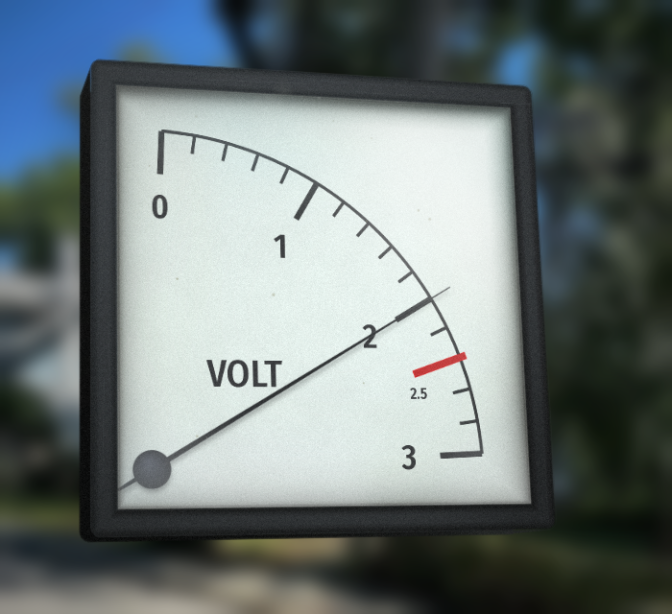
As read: **2** V
